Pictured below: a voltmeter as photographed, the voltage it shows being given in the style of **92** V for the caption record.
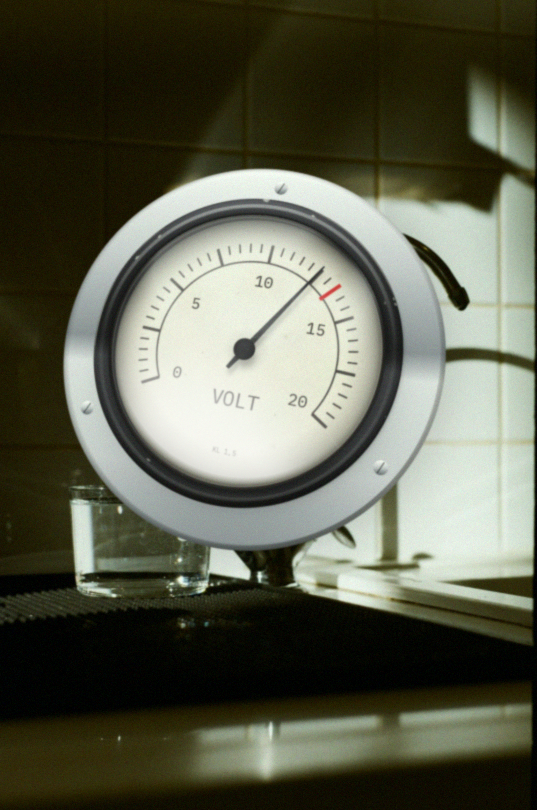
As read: **12.5** V
